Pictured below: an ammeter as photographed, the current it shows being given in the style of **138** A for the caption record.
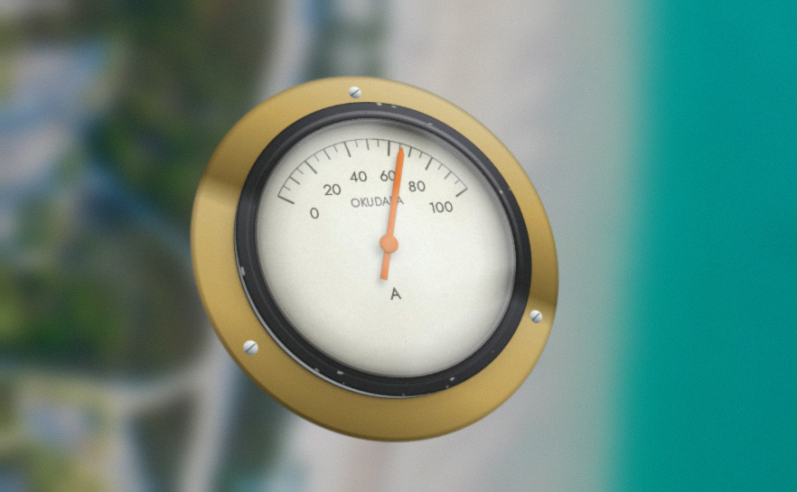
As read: **65** A
